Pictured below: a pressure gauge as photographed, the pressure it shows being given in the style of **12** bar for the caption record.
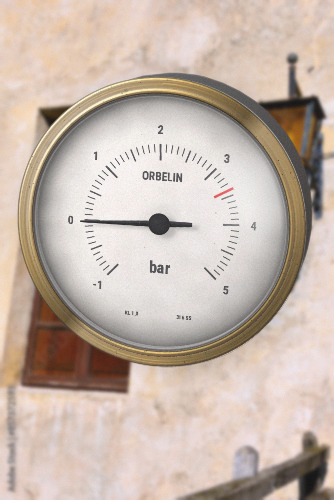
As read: **0** bar
